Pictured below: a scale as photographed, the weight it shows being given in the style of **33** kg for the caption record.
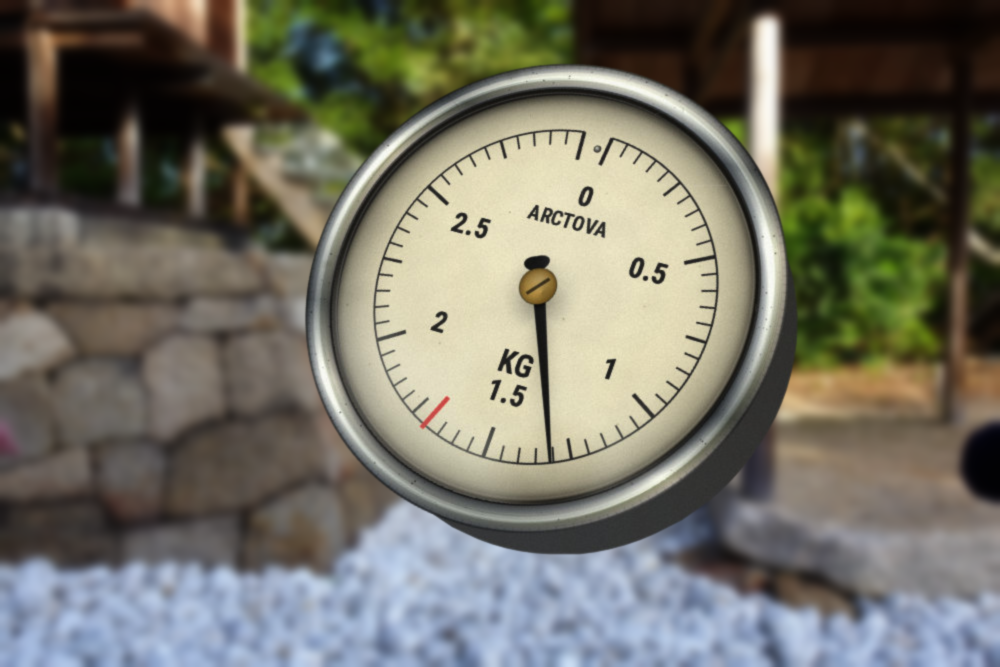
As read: **1.3** kg
